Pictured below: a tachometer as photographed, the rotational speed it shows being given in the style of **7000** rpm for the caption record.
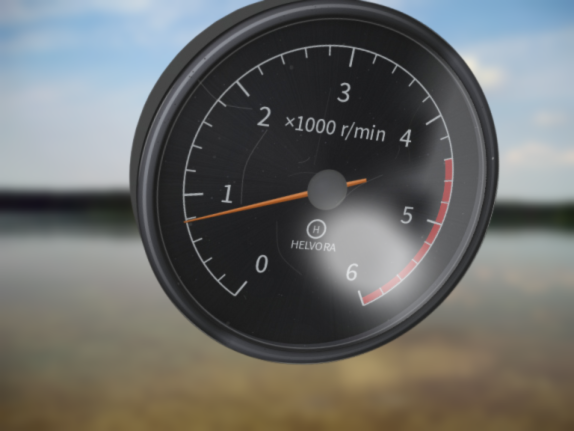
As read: **800** rpm
